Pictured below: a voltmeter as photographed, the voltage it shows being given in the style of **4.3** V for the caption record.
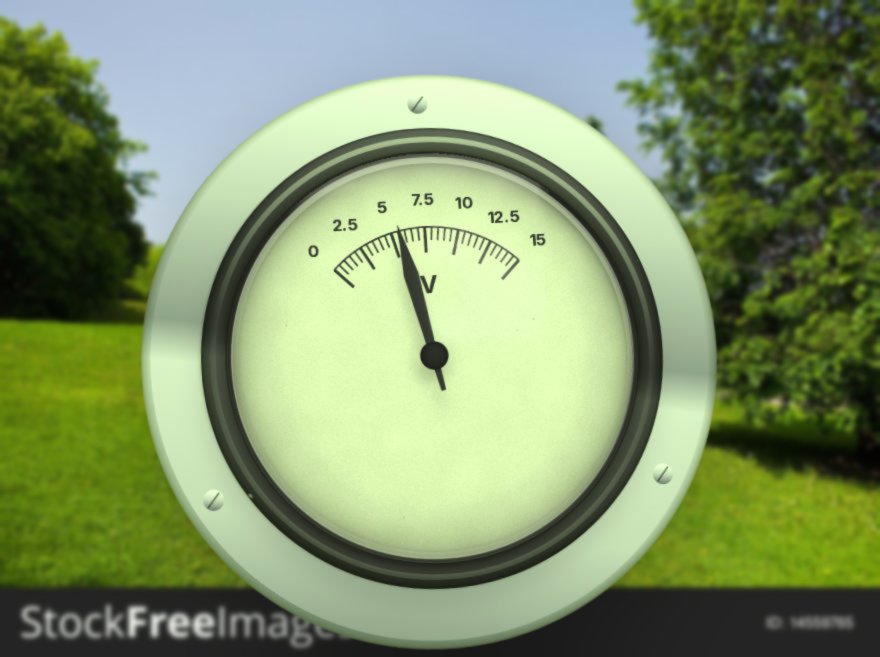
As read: **5.5** V
